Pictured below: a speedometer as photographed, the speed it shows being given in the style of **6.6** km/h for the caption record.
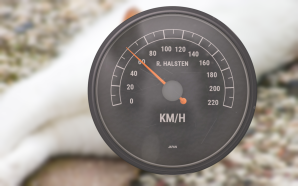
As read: **60** km/h
